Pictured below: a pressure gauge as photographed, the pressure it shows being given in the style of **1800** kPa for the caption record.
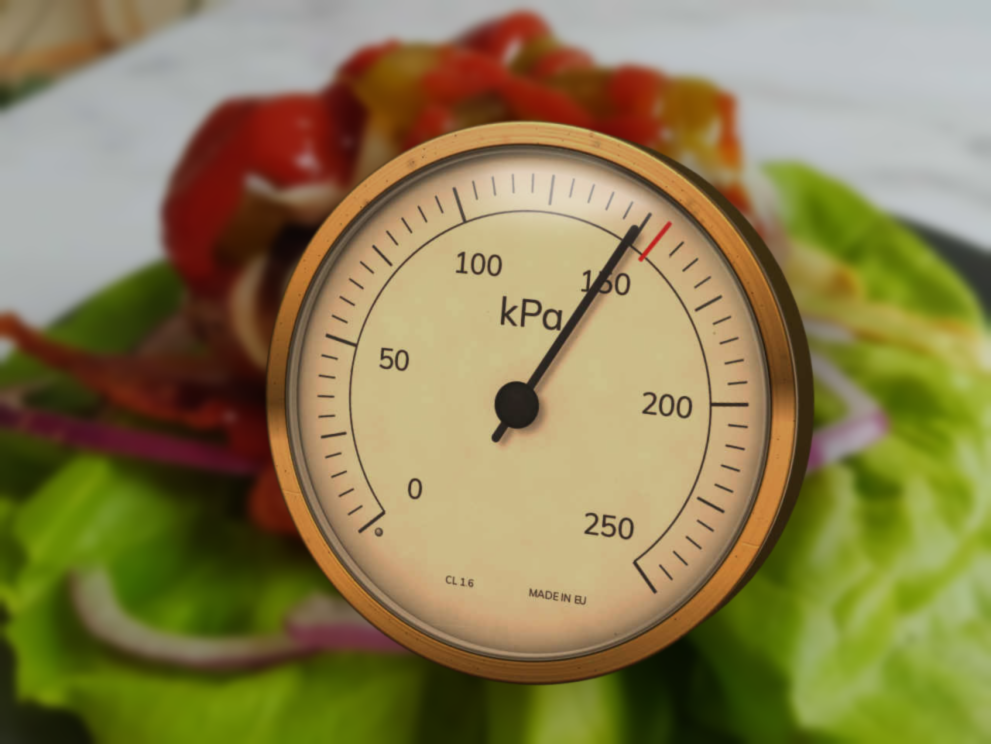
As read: **150** kPa
